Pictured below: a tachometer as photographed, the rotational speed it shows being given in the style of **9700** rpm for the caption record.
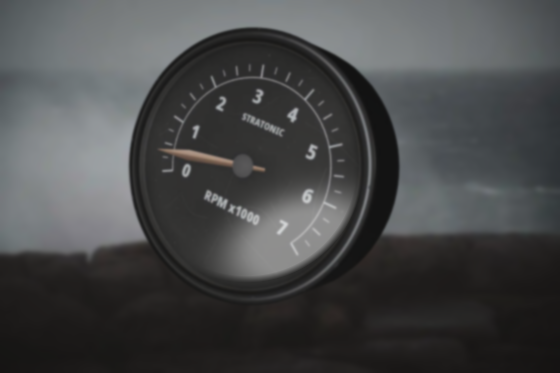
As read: **375** rpm
